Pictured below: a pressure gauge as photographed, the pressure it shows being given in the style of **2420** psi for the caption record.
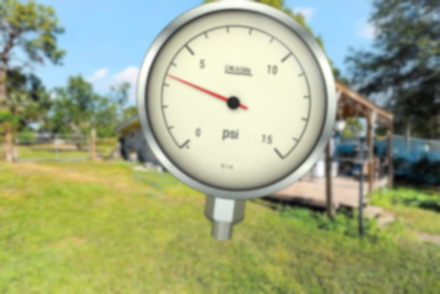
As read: **3.5** psi
